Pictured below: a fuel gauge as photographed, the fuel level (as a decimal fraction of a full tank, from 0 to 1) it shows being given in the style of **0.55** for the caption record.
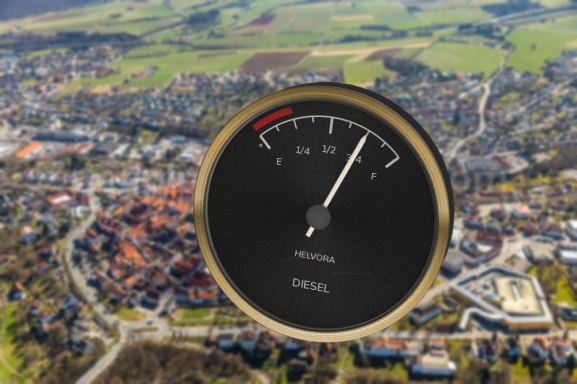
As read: **0.75**
